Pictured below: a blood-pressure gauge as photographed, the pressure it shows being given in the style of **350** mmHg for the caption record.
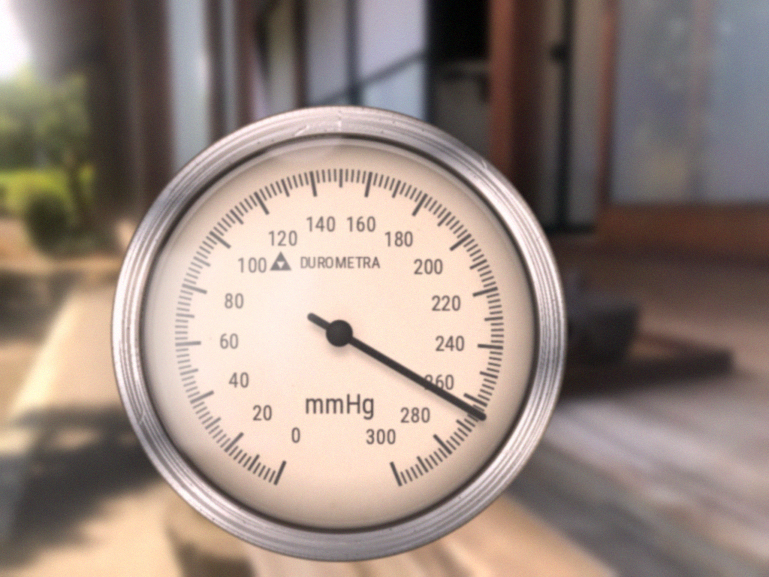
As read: **264** mmHg
